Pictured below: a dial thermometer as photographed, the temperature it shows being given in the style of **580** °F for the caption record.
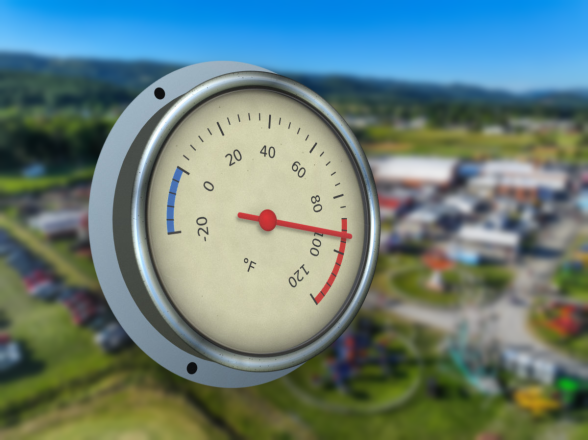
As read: **94** °F
